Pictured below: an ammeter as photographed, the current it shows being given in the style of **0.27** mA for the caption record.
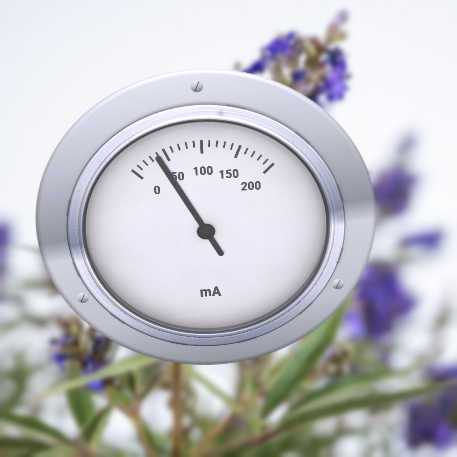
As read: **40** mA
